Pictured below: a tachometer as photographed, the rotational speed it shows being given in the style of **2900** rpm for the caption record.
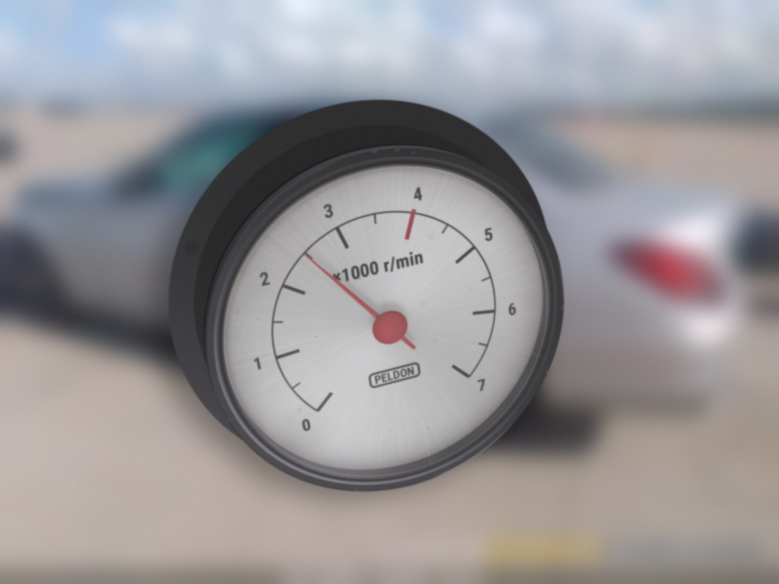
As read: **2500** rpm
